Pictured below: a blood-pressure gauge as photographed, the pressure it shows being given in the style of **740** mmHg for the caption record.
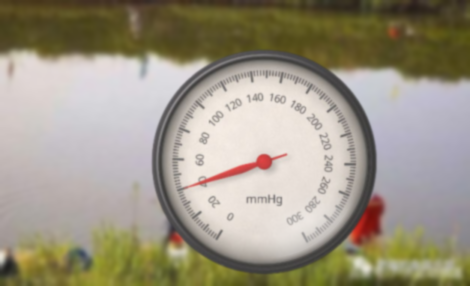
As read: **40** mmHg
